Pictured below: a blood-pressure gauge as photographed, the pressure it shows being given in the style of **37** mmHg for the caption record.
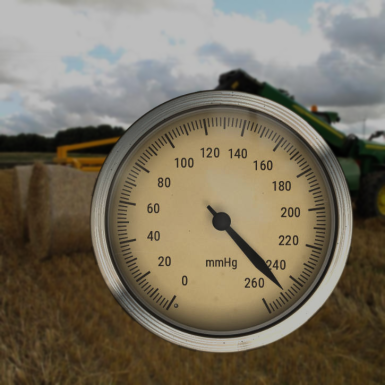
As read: **248** mmHg
